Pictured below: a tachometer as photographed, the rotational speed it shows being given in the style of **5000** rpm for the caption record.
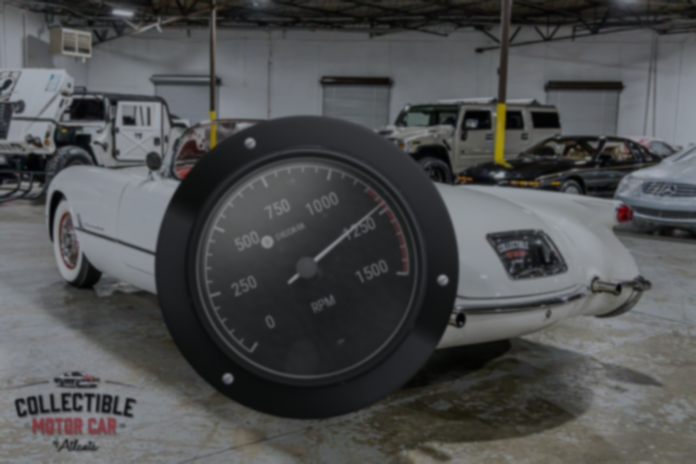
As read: **1225** rpm
